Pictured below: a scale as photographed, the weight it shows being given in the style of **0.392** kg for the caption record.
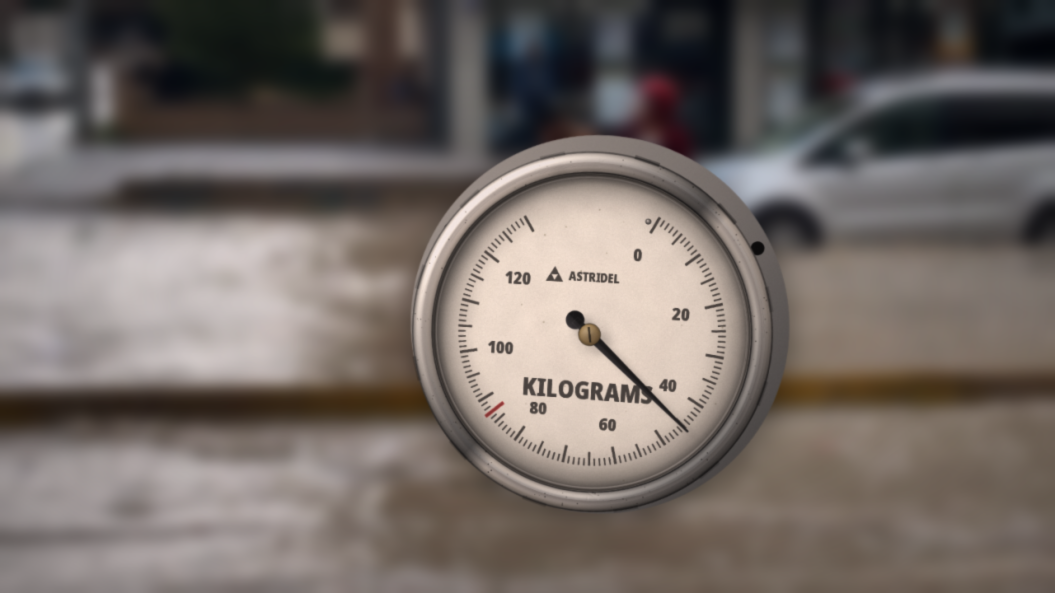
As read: **45** kg
